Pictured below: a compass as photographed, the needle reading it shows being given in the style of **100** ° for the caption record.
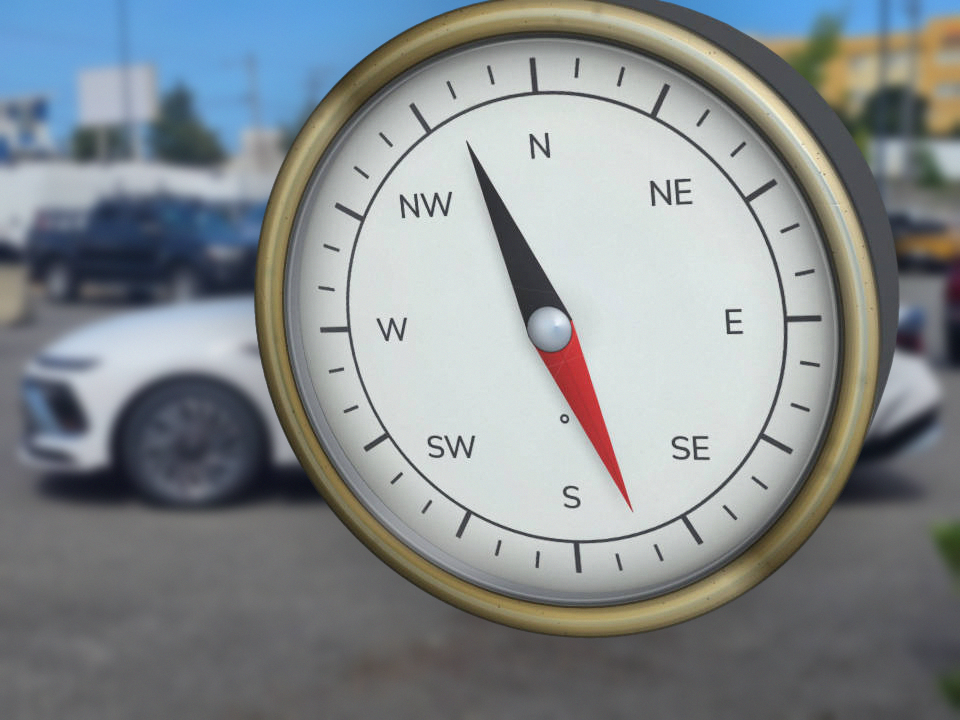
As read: **160** °
